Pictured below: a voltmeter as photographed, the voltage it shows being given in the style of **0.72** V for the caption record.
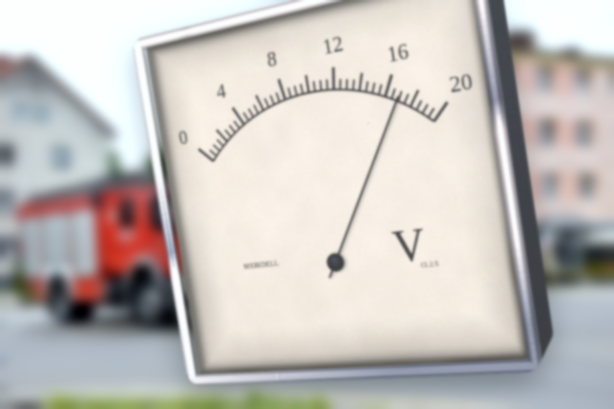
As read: **17** V
